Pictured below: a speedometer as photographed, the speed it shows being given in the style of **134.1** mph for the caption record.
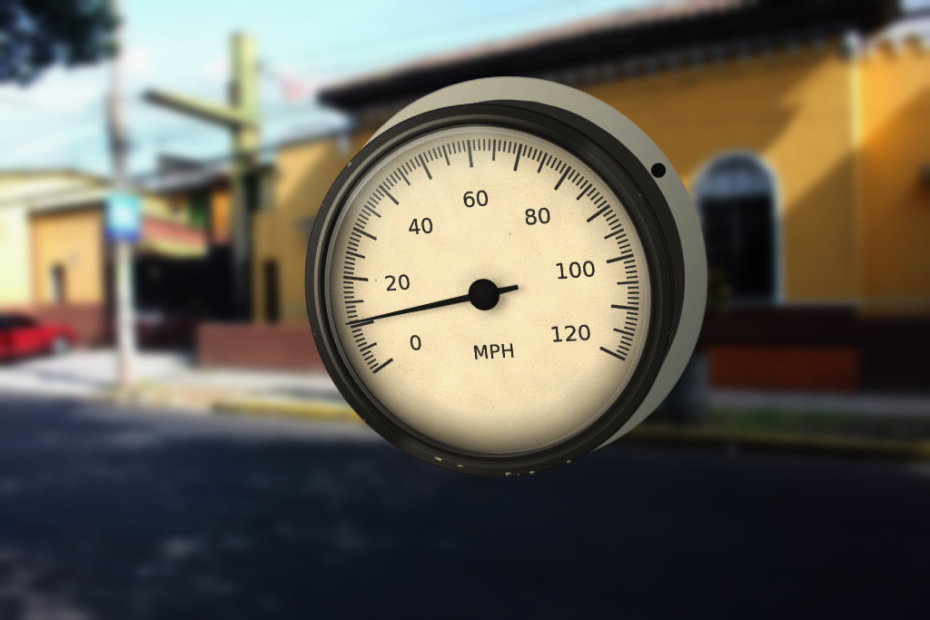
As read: **11** mph
